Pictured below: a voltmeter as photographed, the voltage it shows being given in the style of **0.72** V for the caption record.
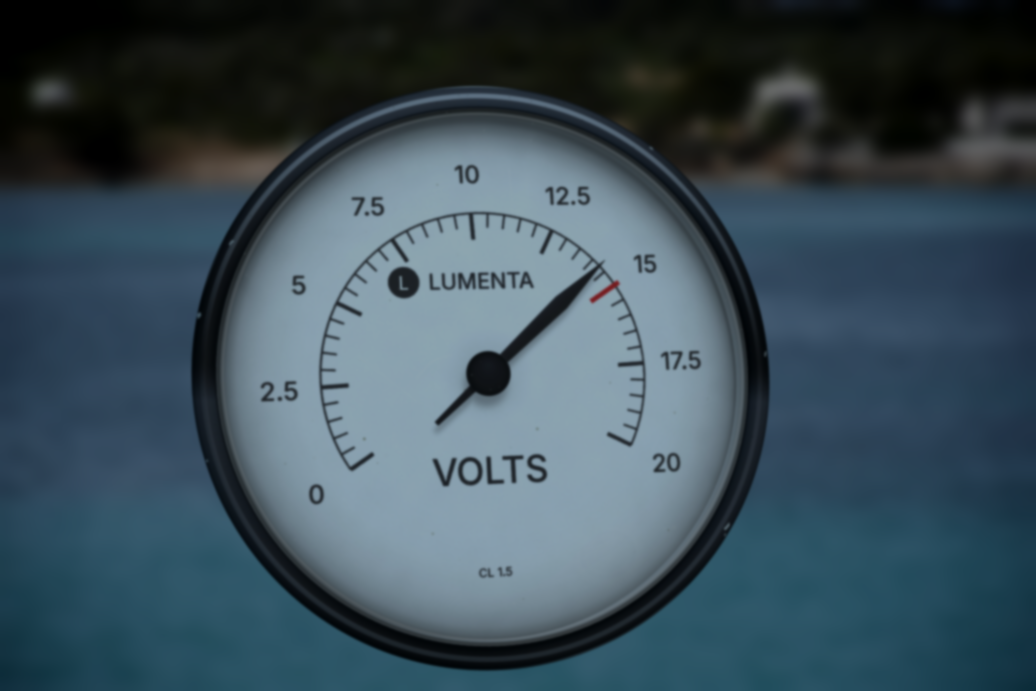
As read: **14.25** V
